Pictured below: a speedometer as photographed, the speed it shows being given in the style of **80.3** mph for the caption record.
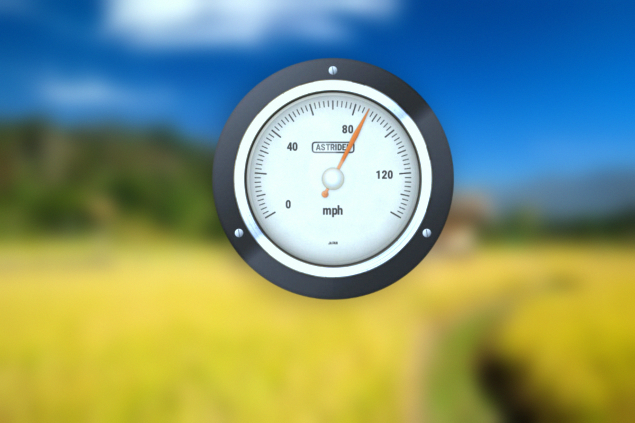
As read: **86** mph
